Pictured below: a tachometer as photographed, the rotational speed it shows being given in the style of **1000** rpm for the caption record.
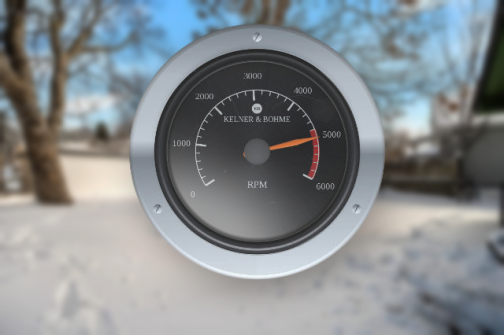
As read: **5000** rpm
